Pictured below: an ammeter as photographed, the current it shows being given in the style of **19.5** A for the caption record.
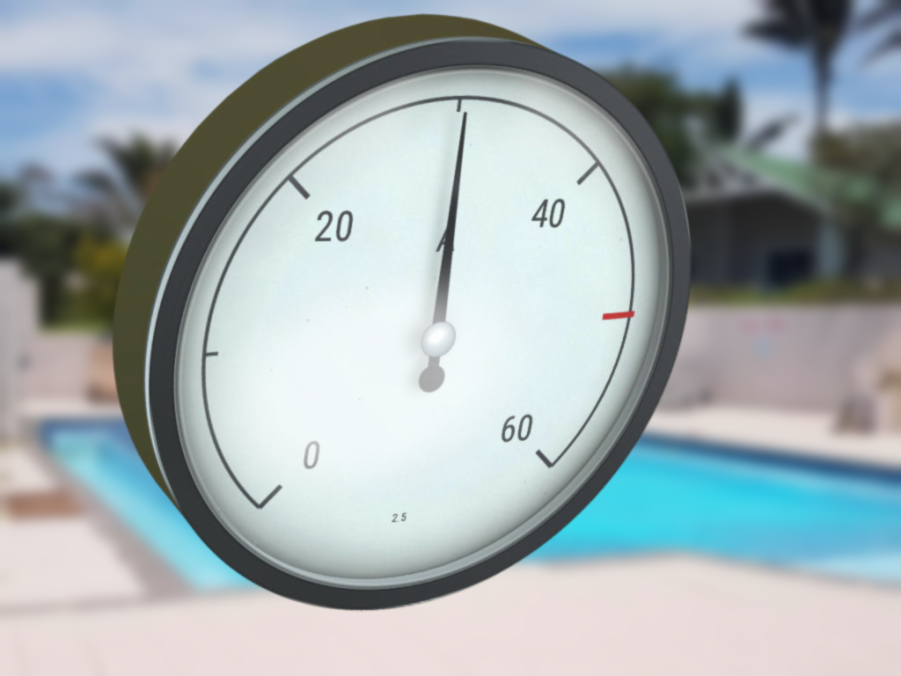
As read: **30** A
